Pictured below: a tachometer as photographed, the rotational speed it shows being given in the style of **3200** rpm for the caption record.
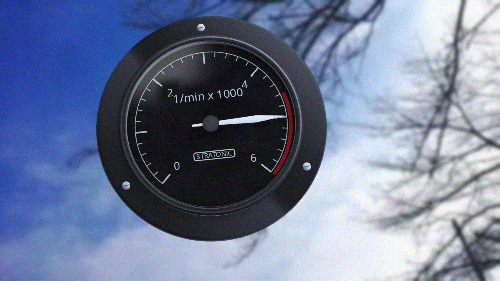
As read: **5000** rpm
